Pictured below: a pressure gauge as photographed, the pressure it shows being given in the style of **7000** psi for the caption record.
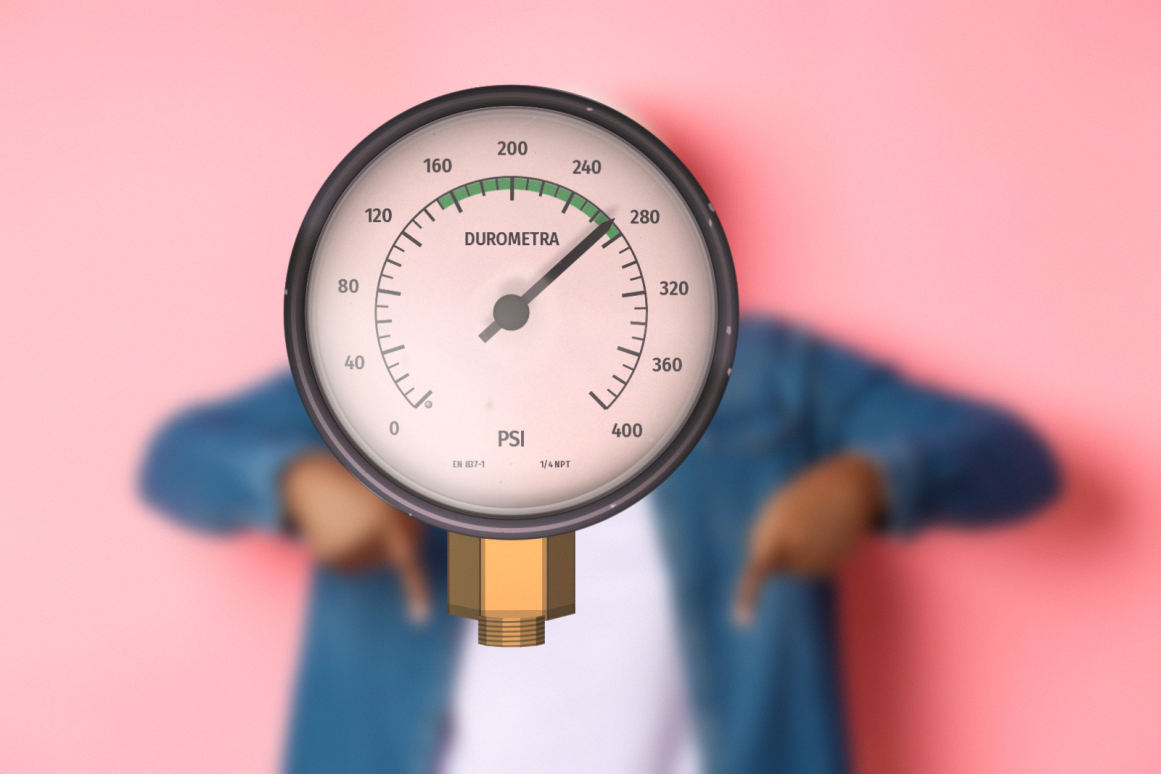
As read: **270** psi
